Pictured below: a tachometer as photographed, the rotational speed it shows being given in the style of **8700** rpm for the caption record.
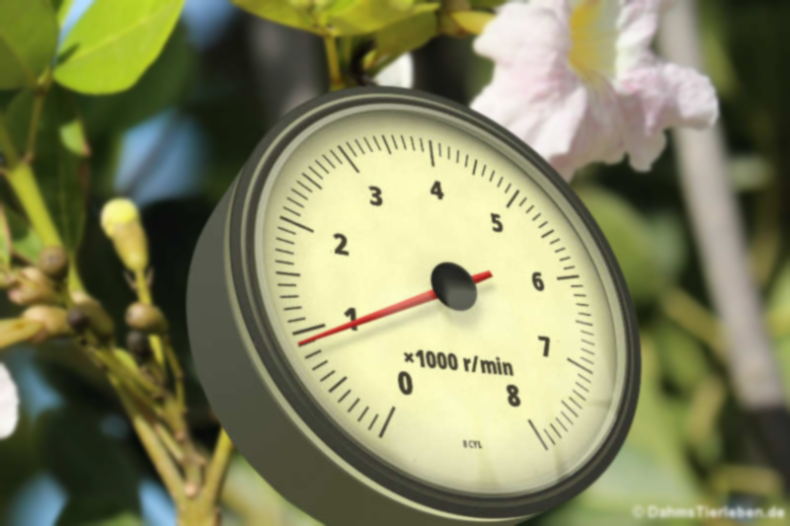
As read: **900** rpm
